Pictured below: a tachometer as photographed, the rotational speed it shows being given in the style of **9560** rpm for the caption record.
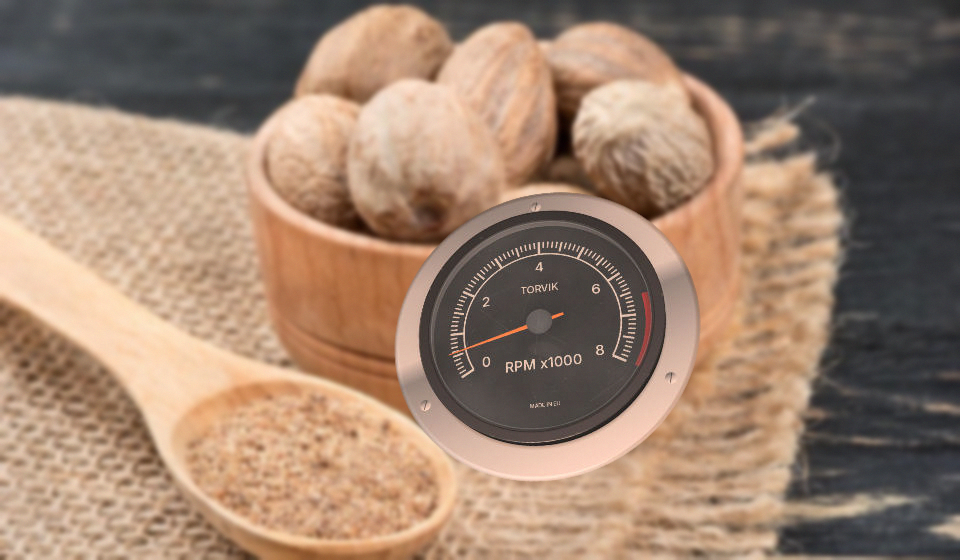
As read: **500** rpm
